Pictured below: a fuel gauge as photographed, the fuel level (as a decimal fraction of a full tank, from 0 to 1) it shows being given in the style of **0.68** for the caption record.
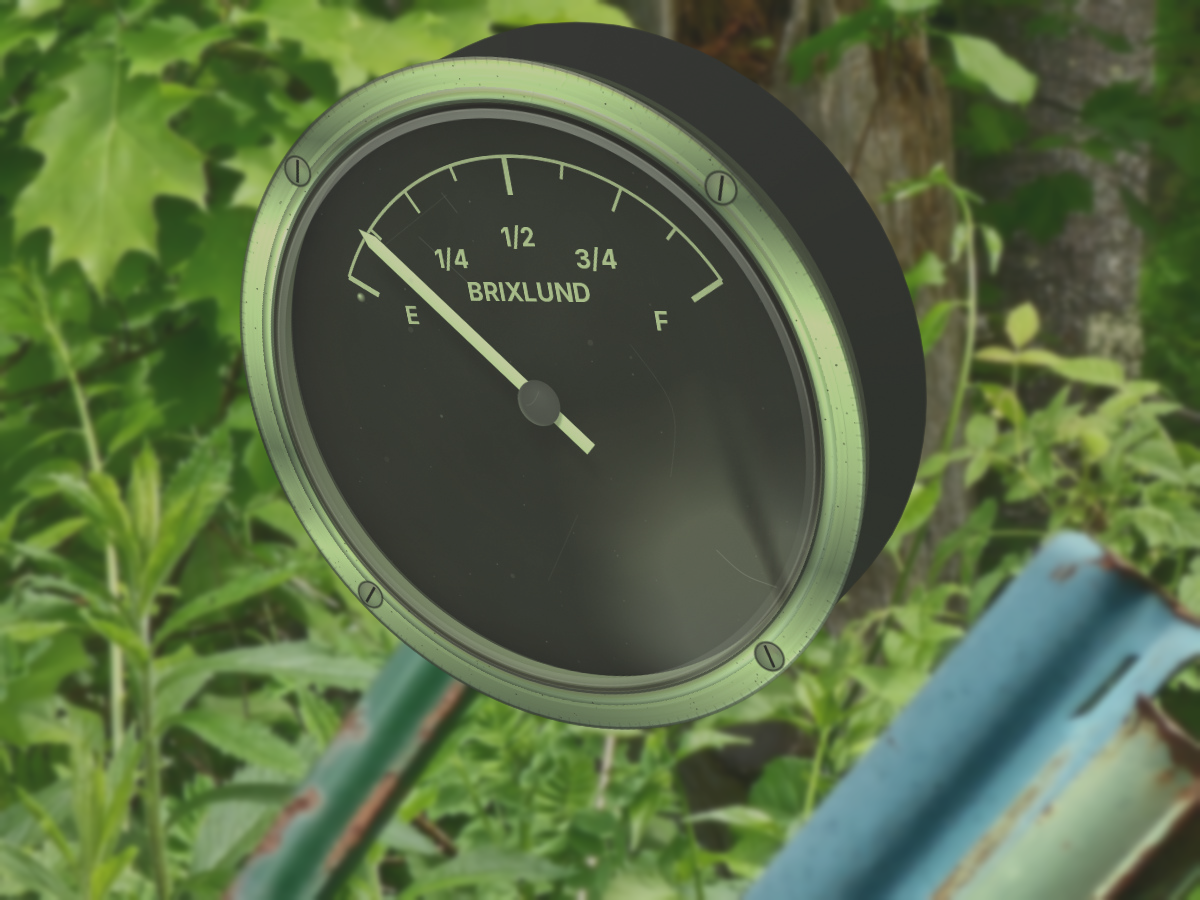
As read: **0.125**
